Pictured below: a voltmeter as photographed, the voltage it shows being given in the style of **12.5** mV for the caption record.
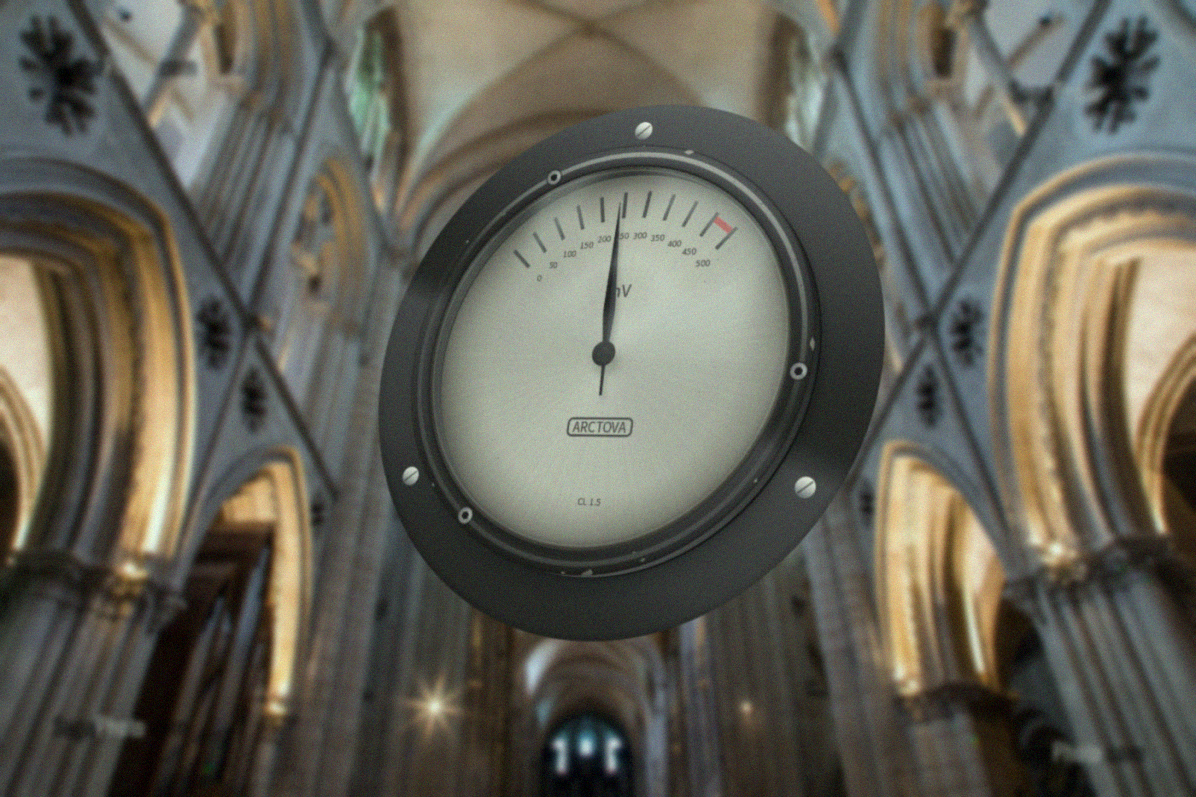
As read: **250** mV
